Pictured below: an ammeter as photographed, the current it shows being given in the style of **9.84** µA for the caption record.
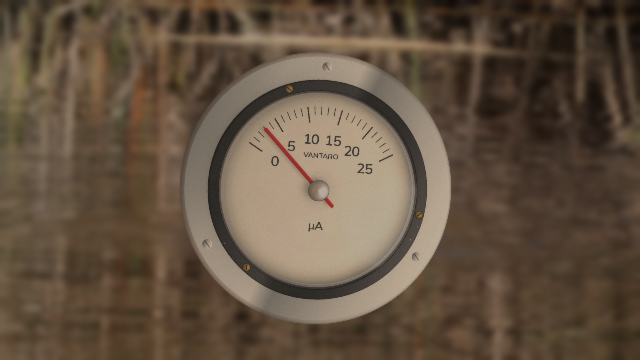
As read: **3** µA
